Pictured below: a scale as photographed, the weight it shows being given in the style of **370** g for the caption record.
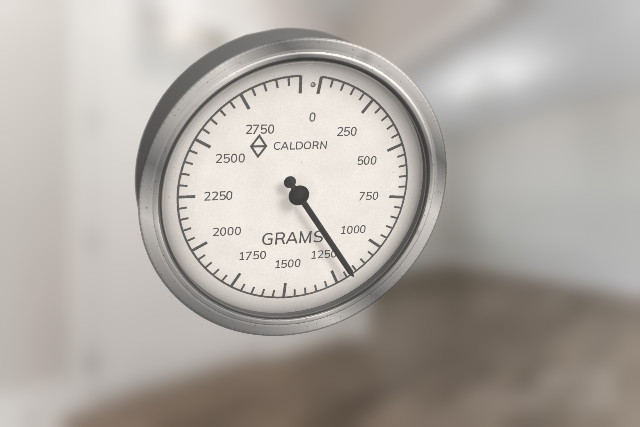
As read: **1175** g
